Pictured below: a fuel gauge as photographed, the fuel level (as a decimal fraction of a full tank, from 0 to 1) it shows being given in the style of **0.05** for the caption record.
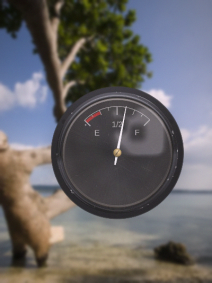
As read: **0.625**
